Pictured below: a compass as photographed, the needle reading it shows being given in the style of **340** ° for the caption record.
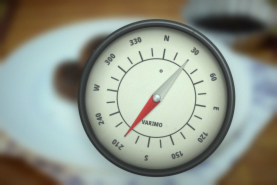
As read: **210** °
